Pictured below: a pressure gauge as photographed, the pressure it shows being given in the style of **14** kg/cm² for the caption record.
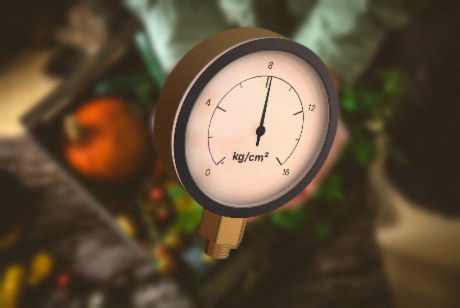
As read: **8** kg/cm²
